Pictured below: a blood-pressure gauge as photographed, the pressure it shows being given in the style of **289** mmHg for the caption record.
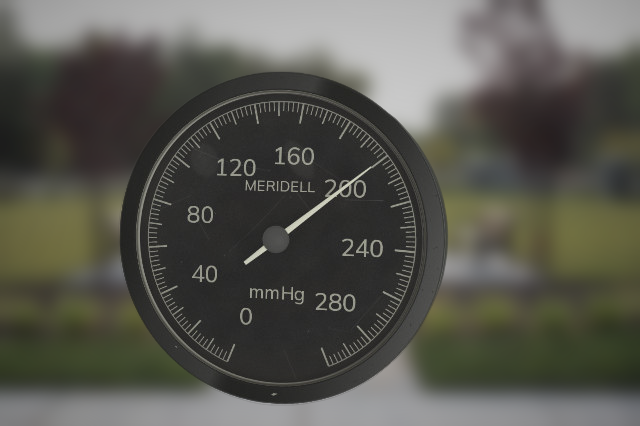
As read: **200** mmHg
